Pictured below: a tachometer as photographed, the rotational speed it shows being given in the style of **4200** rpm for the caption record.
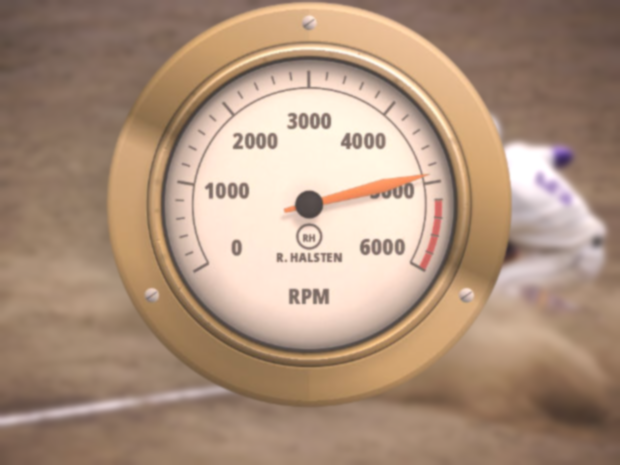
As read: **4900** rpm
